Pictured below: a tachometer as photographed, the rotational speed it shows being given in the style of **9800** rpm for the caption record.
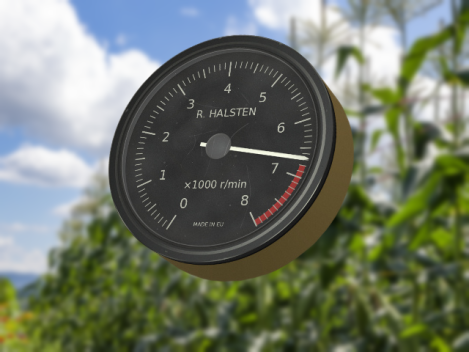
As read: **6700** rpm
